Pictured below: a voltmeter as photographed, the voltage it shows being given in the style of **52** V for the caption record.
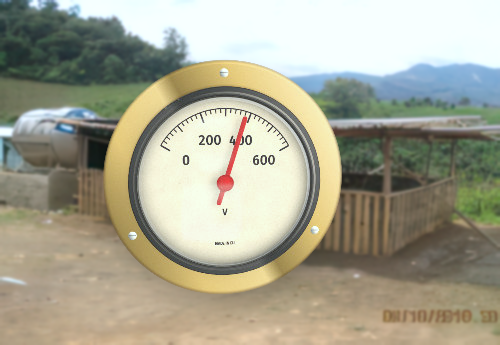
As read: **380** V
